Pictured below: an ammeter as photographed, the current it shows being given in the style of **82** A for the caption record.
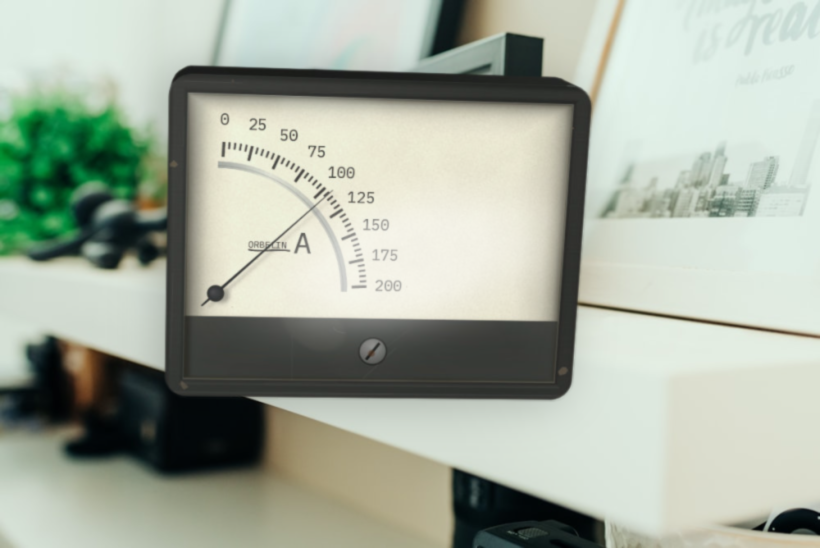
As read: **105** A
